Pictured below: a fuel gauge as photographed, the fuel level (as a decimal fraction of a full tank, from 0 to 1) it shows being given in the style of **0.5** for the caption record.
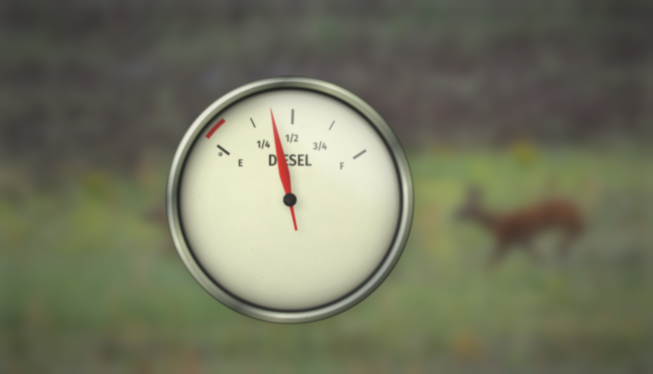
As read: **0.375**
